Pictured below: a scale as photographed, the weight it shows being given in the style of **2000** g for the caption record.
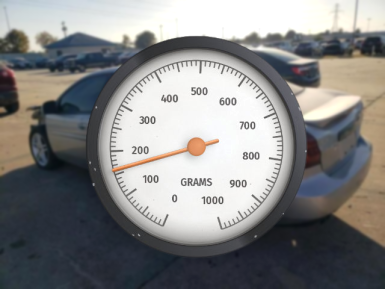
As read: **160** g
